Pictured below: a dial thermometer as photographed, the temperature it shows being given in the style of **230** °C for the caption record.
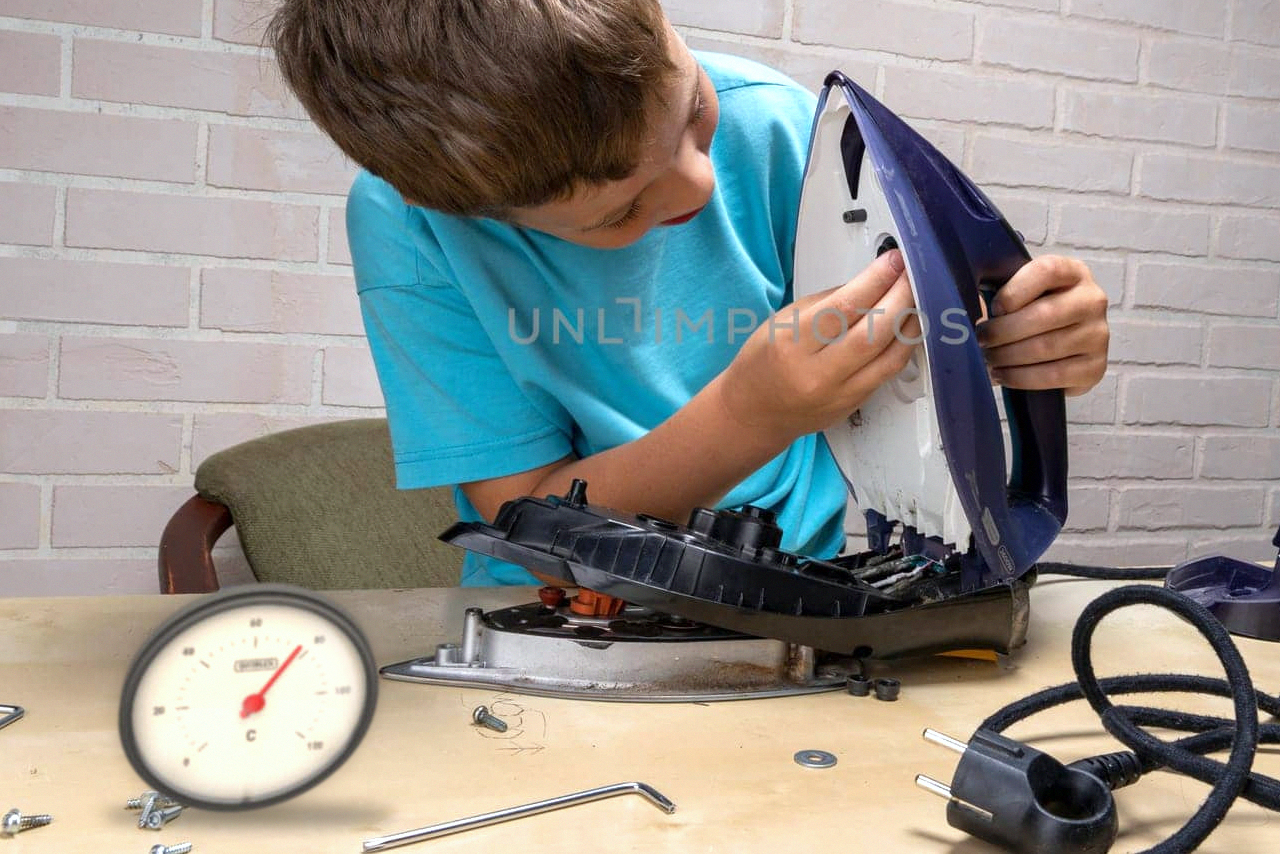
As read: **76** °C
